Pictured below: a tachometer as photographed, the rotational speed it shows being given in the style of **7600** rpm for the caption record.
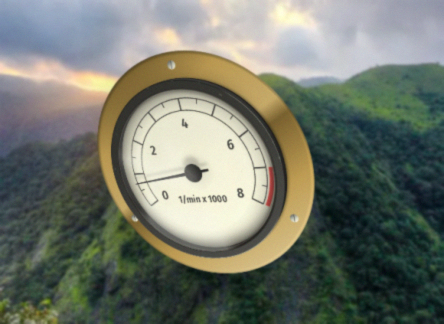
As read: **750** rpm
